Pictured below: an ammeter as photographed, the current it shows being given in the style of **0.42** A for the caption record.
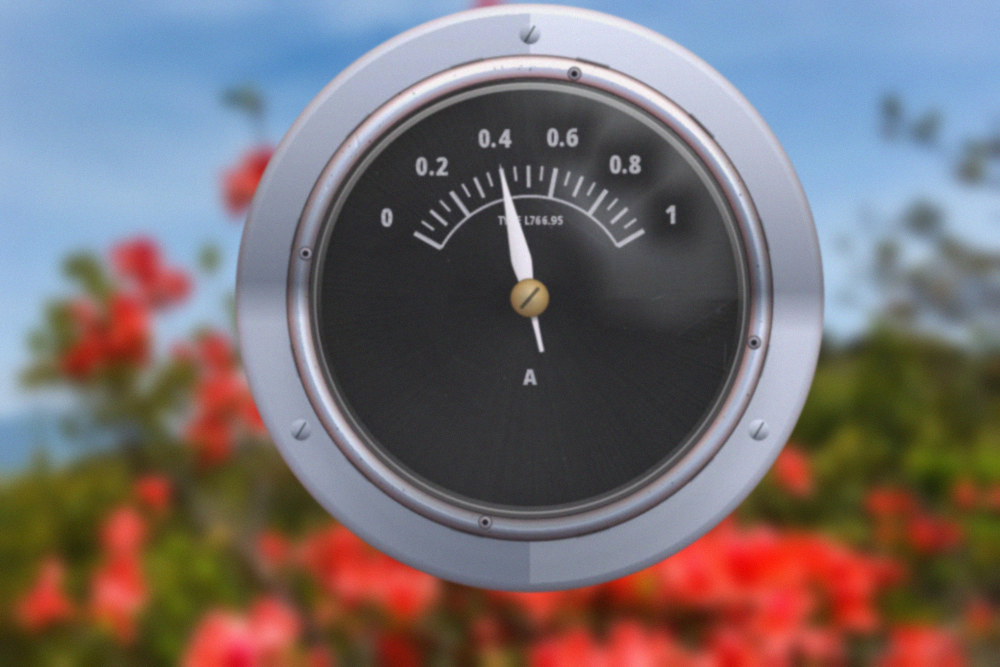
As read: **0.4** A
